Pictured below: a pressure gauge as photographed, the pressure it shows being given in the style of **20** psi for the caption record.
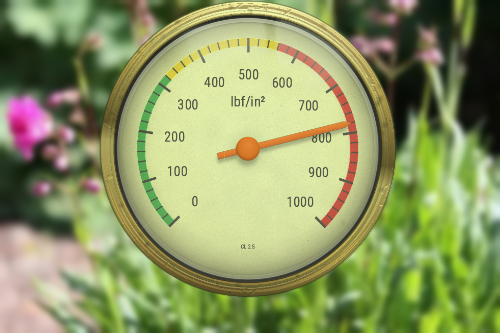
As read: **780** psi
